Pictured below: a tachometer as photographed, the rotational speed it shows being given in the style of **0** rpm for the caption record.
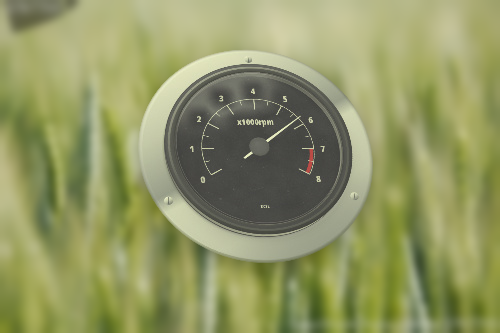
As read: **5750** rpm
